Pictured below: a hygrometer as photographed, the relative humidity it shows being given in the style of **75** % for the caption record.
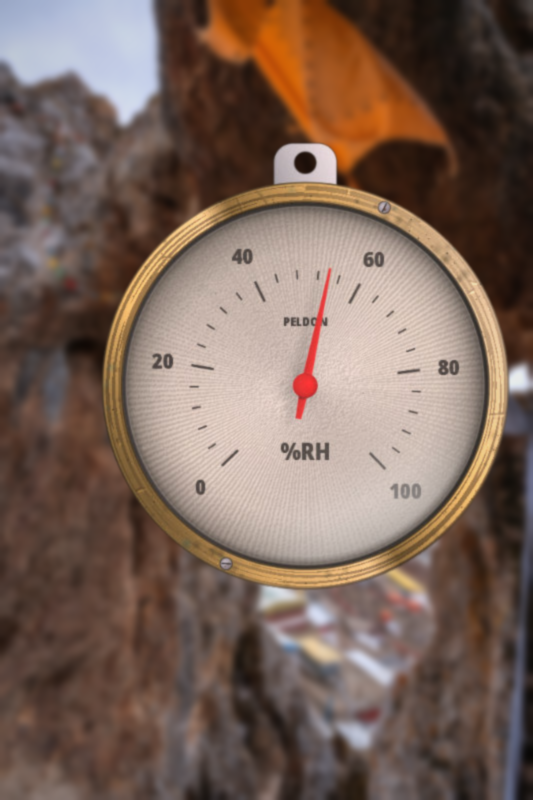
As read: **54** %
